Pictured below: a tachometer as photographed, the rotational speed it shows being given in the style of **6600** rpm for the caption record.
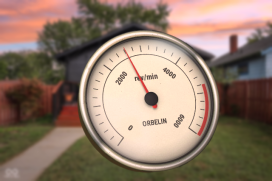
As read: **2600** rpm
